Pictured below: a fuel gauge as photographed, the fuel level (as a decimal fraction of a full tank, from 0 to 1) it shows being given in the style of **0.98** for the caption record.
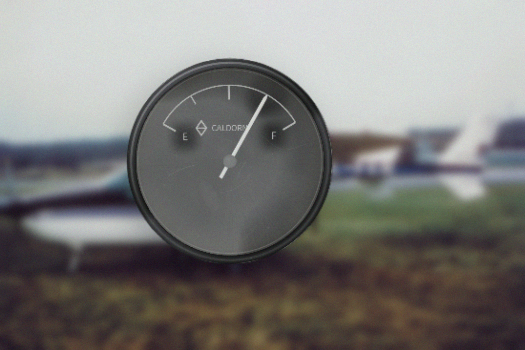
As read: **0.75**
